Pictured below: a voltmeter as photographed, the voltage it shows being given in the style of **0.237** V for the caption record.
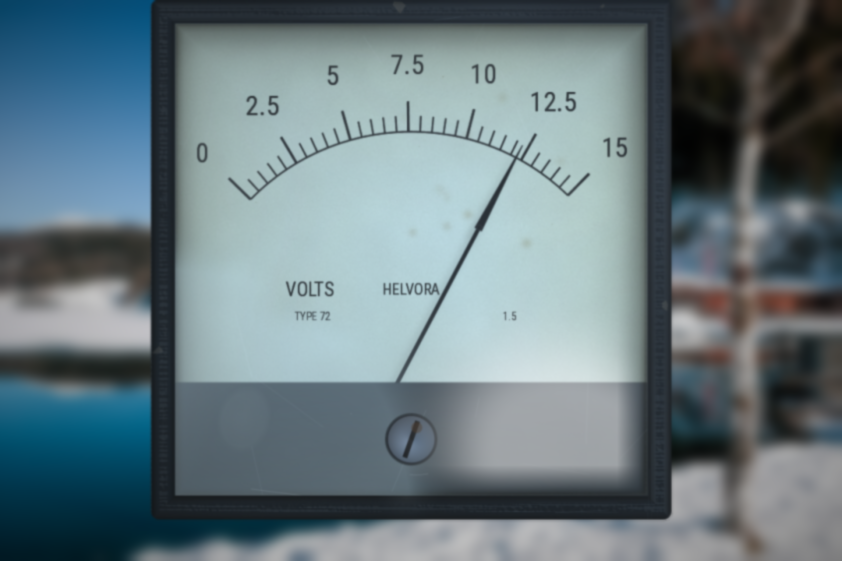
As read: **12.25** V
